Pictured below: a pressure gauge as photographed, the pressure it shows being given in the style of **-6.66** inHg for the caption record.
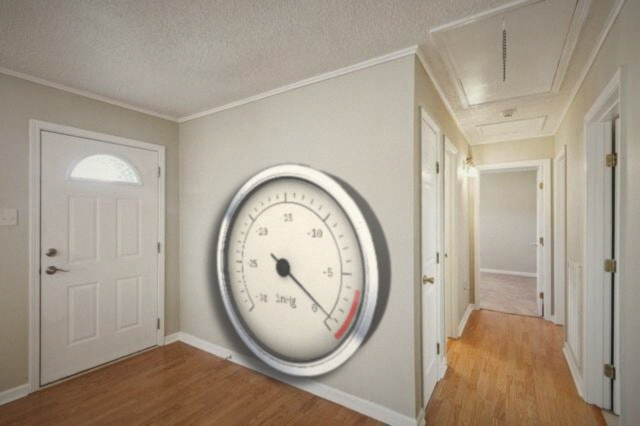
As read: **-1** inHg
